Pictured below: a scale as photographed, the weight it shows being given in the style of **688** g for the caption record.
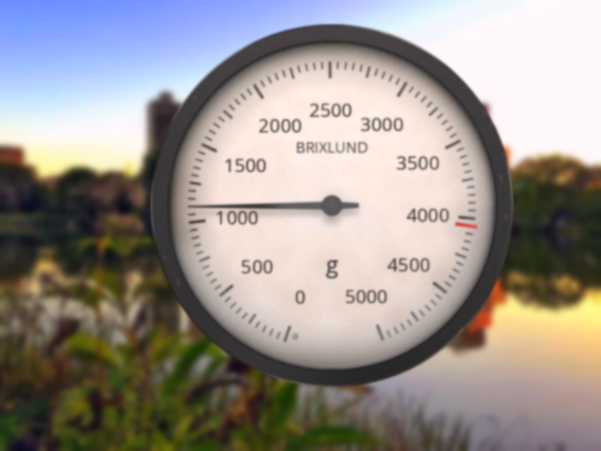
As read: **1100** g
